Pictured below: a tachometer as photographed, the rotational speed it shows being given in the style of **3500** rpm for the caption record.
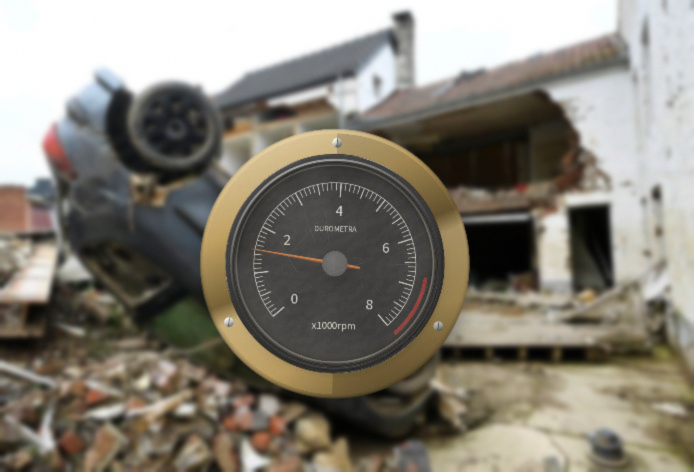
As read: **1500** rpm
